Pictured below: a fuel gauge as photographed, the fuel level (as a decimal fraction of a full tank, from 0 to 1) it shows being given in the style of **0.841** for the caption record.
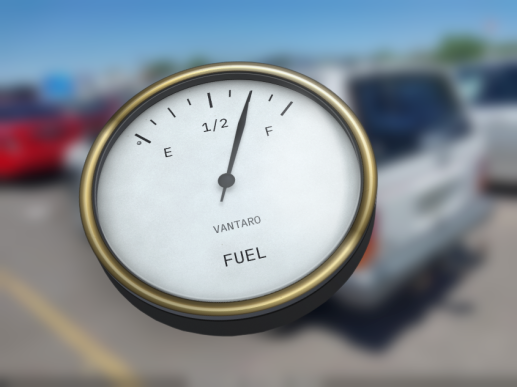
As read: **0.75**
